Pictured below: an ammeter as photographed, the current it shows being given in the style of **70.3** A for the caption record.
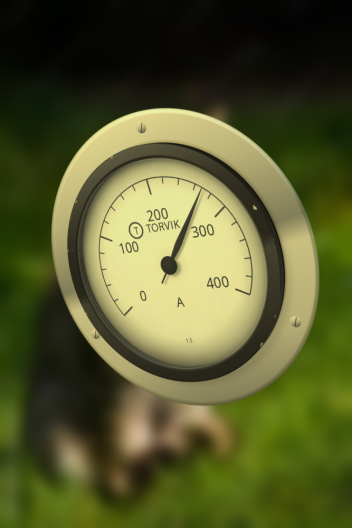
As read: **270** A
